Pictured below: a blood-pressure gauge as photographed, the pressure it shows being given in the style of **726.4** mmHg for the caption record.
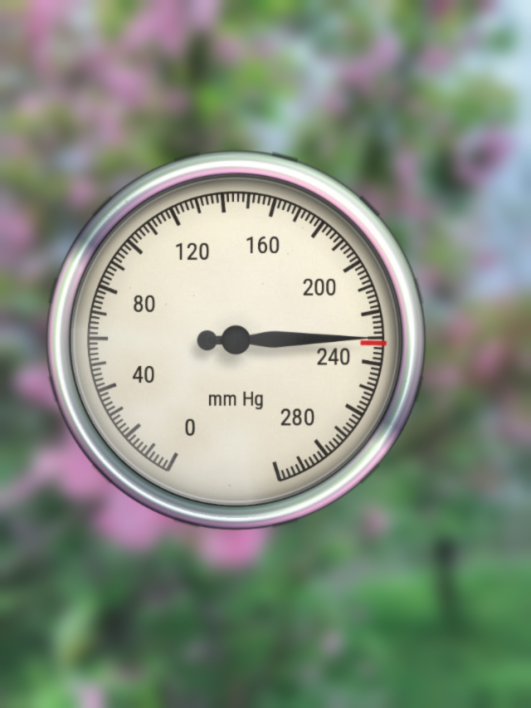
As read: **230** mmHg
